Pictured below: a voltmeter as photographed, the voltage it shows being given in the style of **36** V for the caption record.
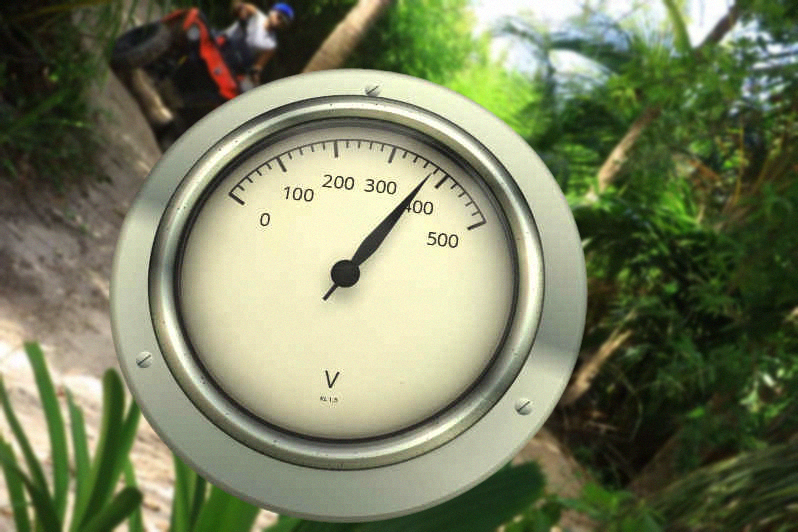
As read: **380** V
